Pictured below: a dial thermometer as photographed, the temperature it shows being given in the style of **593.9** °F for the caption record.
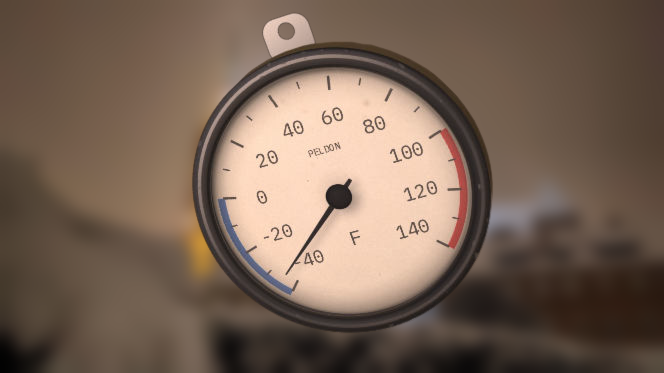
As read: **-35** °F
